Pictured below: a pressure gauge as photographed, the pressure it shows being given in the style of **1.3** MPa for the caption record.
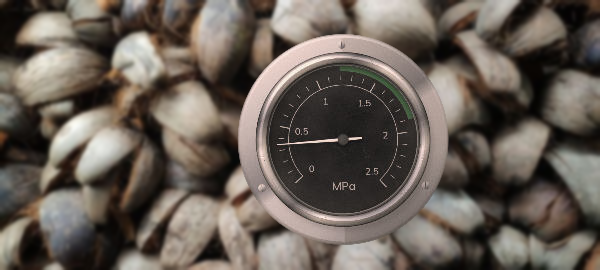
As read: **0.35** MPa
